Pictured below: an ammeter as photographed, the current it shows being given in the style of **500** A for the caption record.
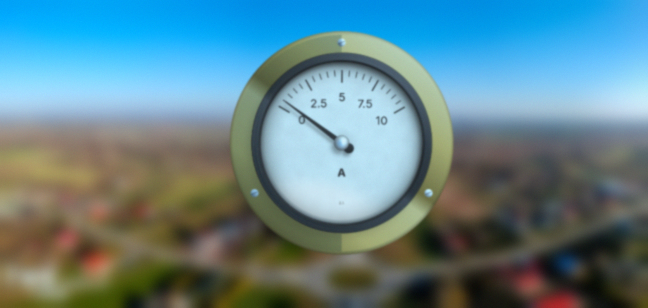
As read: **0.5** A
